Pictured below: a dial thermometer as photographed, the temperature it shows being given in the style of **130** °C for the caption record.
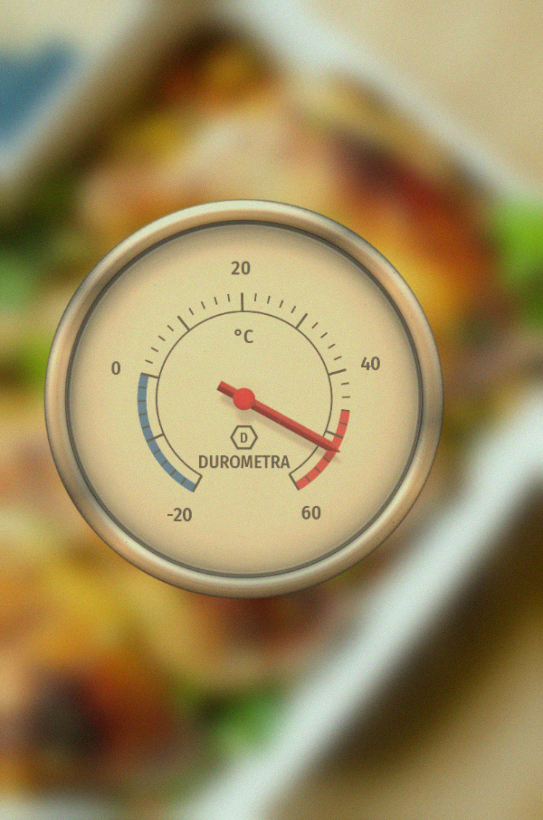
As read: **52** °C
